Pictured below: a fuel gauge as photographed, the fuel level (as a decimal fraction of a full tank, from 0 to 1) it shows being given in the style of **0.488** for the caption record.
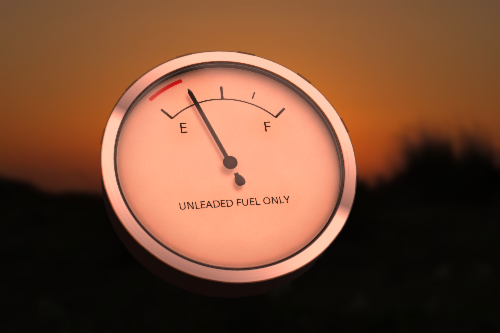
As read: **0.25**
